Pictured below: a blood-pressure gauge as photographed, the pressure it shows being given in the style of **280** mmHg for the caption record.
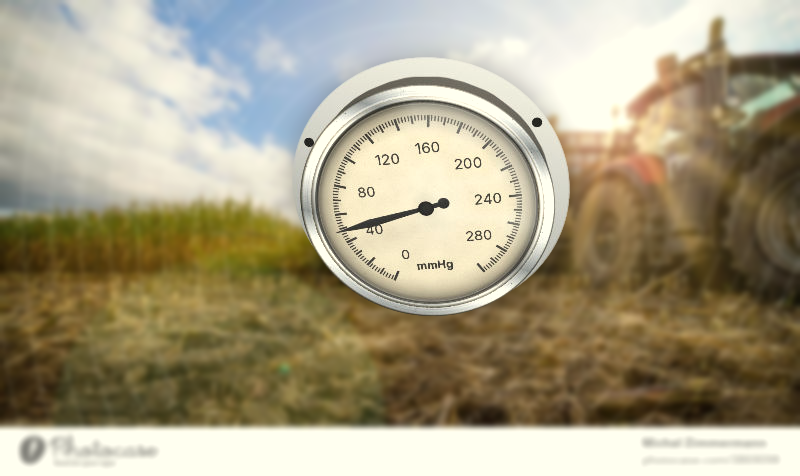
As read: **50** mmHg
